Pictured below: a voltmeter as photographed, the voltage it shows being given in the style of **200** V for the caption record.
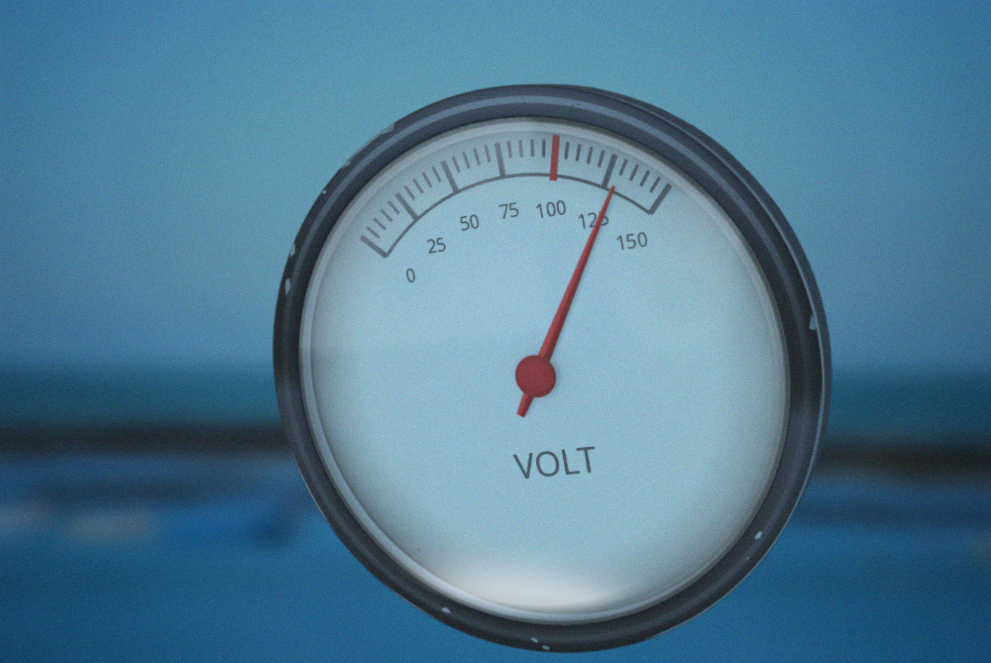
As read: **130** V
